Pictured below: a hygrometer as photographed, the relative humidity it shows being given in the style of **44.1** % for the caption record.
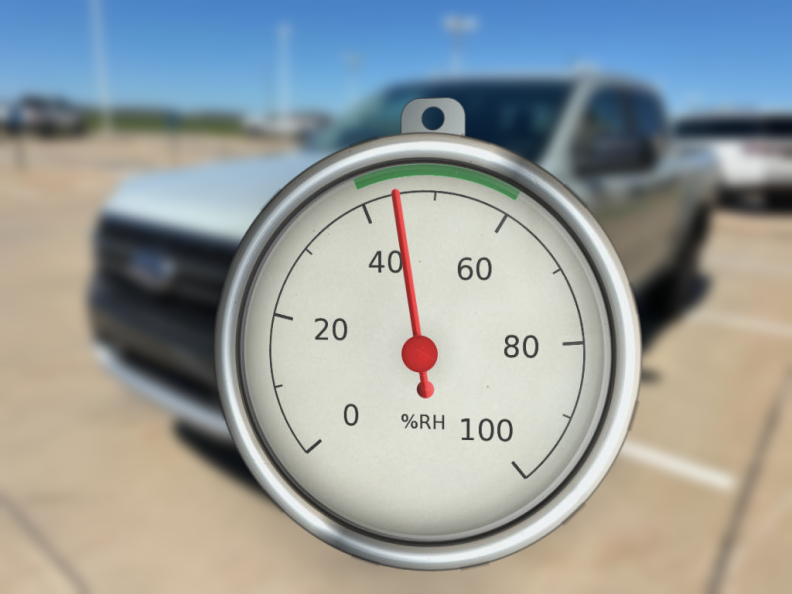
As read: **45** %
